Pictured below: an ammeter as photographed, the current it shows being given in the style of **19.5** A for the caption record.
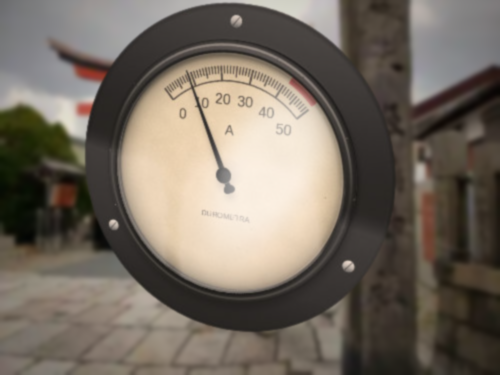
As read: **10** A
